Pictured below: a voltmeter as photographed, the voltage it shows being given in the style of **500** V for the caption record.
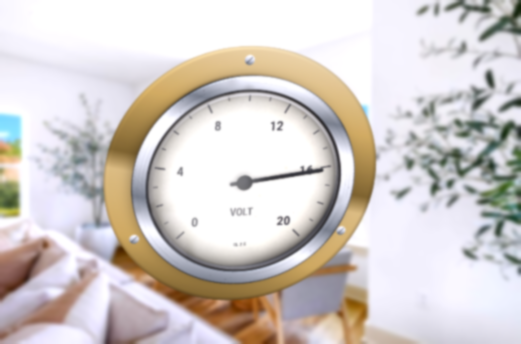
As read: **16** V
